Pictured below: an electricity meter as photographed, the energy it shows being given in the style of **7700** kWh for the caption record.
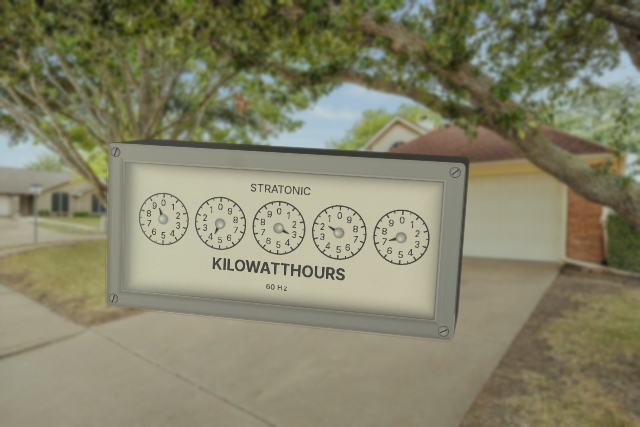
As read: **94317** kWh
